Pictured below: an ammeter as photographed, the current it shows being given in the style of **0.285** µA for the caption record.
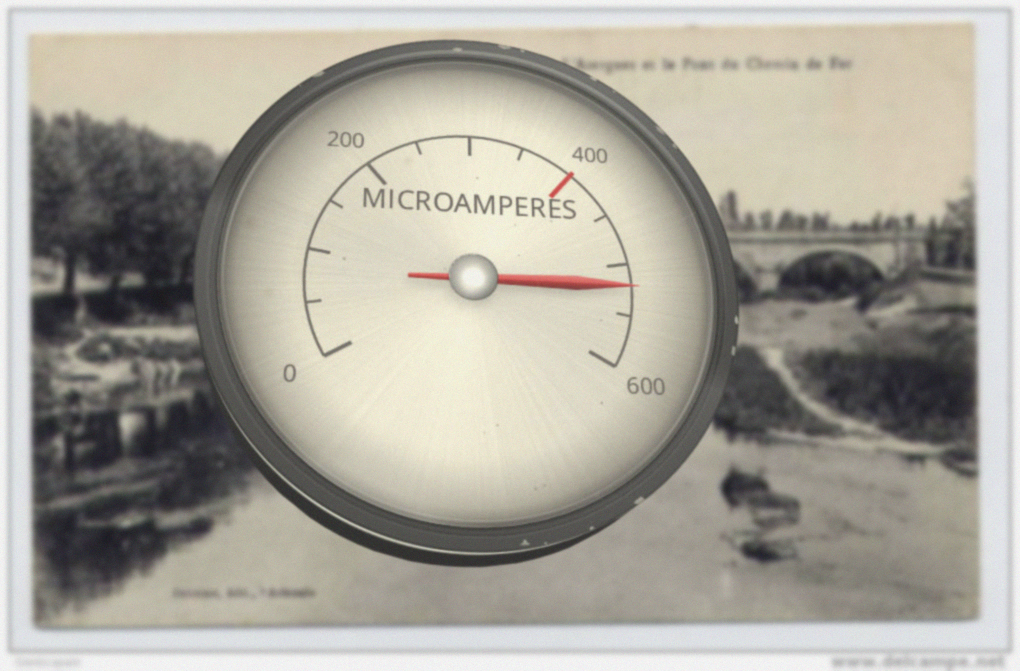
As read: **525** µA
